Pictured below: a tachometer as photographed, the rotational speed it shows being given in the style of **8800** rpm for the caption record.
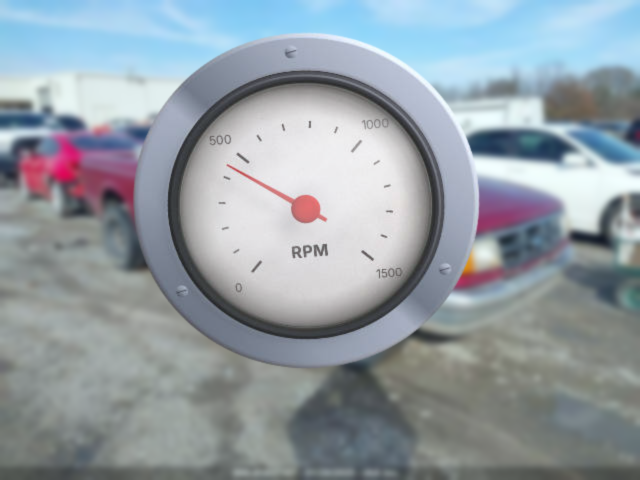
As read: **450** rpm
